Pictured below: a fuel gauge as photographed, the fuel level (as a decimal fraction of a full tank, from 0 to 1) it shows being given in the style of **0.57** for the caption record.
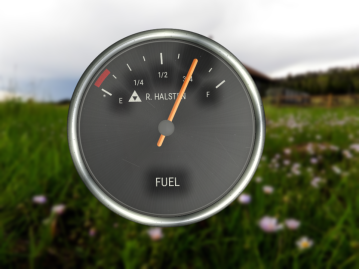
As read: **0.75**
